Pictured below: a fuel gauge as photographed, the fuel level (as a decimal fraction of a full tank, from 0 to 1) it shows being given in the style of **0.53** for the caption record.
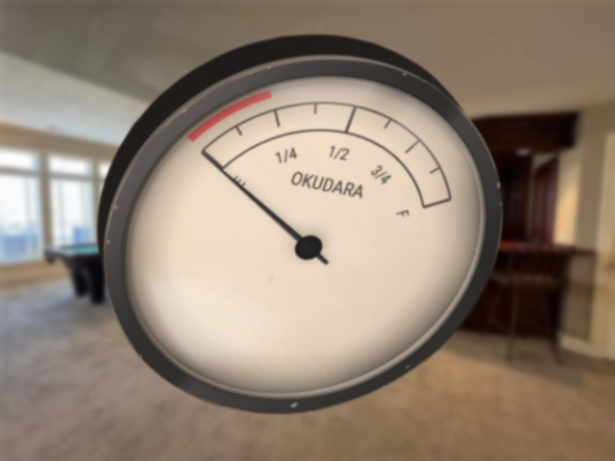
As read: **0**
